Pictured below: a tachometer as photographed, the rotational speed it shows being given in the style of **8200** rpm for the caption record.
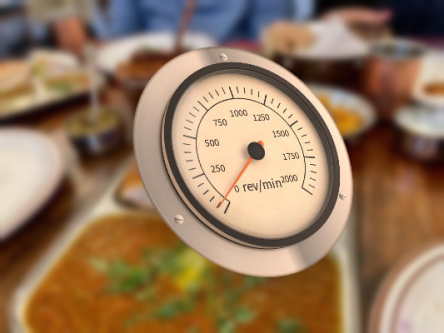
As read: **50** rpm
